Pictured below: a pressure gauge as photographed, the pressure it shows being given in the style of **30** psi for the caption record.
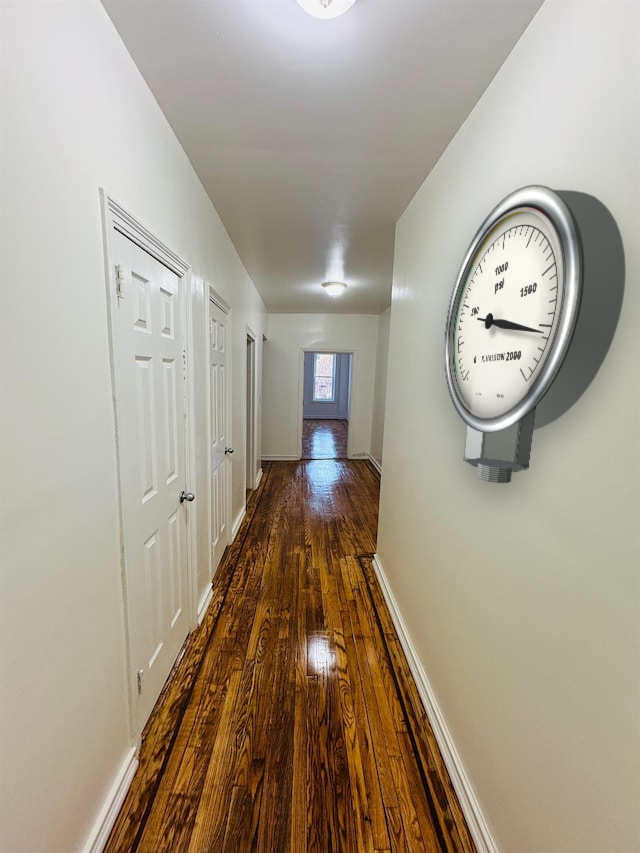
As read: **1775** psi
